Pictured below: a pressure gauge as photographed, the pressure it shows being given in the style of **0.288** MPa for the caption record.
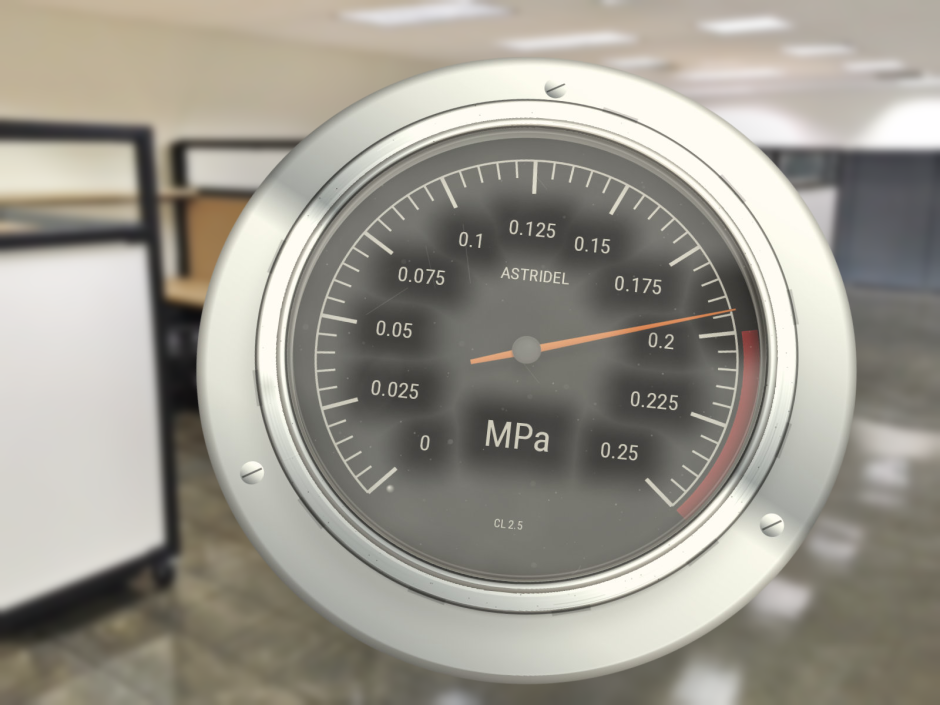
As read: **0.195** MPa
